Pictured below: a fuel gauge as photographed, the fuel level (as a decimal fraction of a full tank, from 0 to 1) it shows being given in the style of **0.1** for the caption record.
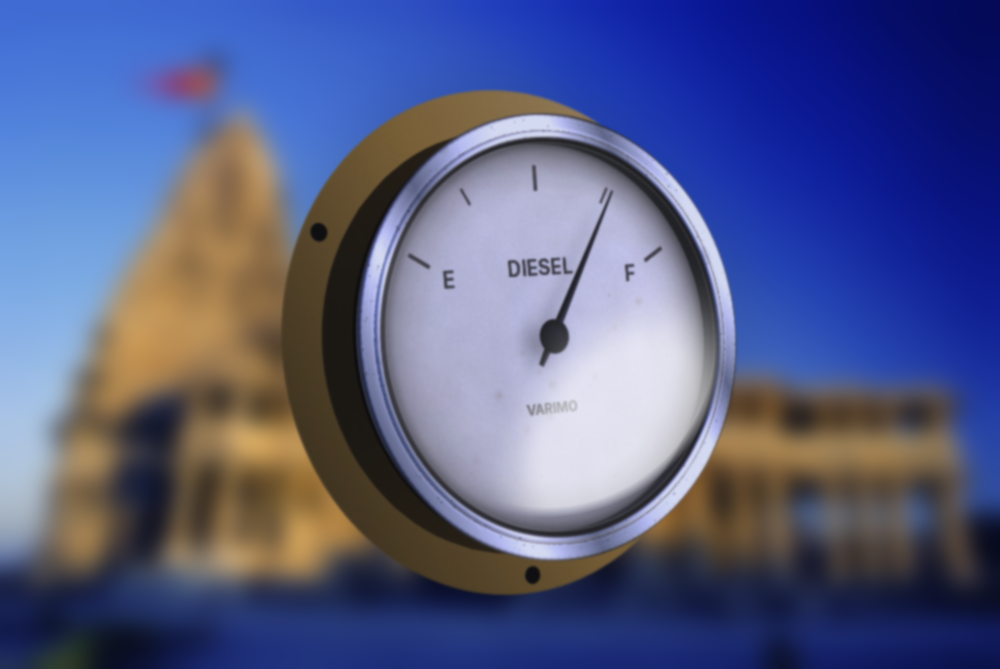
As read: **0.75**
